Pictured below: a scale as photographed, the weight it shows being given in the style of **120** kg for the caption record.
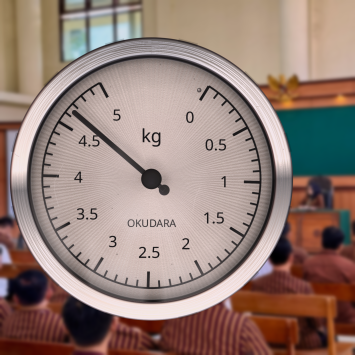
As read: **4.65** kg
